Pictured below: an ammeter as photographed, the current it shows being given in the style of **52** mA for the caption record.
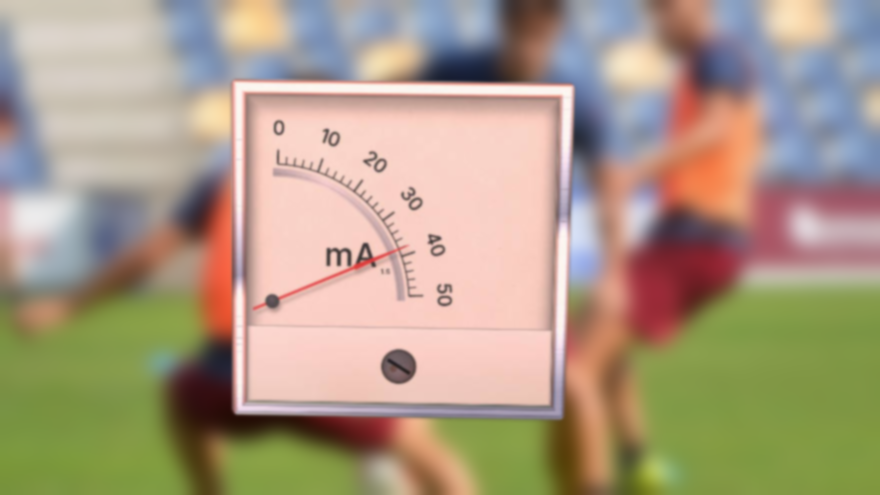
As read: **38** mA
